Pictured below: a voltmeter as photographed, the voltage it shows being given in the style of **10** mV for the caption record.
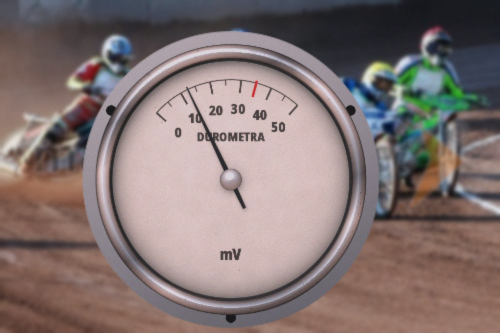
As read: **12.5** mV
